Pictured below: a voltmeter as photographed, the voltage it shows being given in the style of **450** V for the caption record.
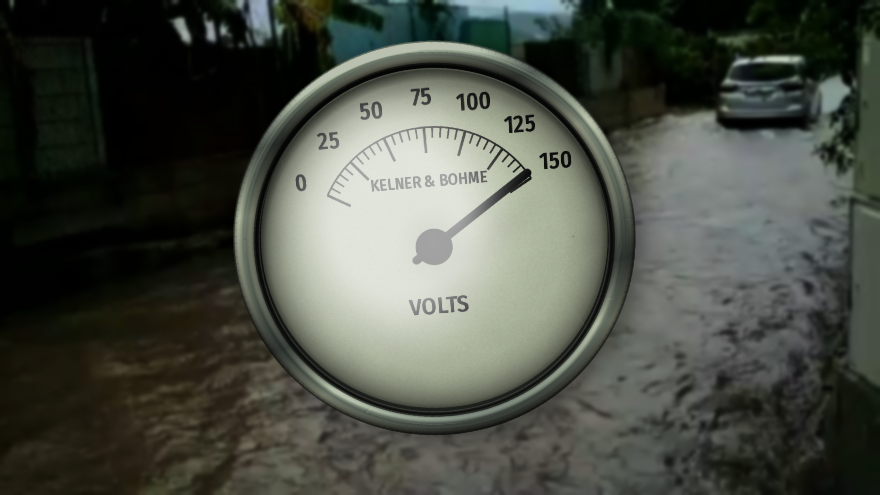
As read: **145** V
